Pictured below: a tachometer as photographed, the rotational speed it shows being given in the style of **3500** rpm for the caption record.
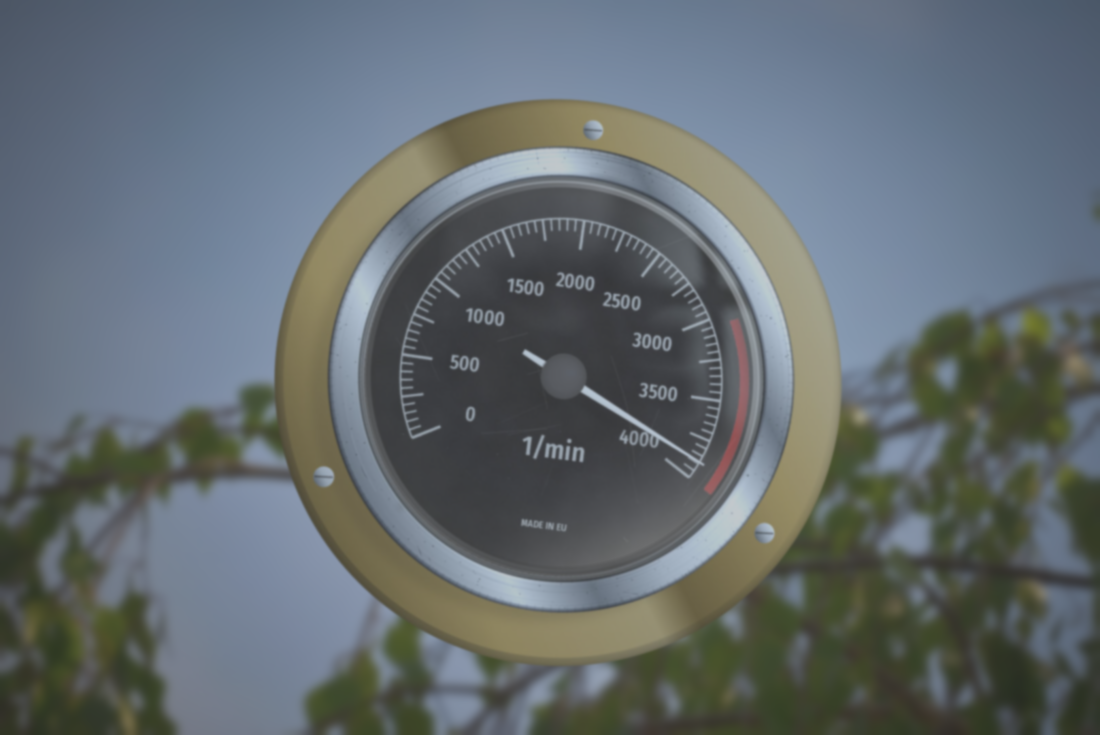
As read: **3900** rpm
